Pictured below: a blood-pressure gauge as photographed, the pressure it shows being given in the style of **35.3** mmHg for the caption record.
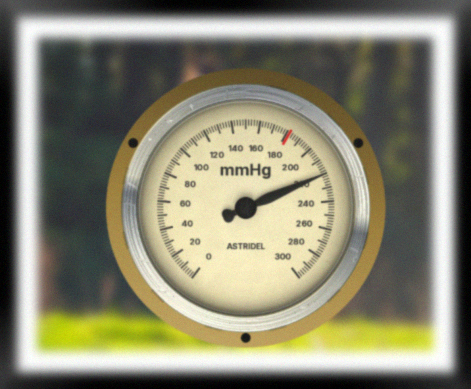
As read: **220** mmHg
